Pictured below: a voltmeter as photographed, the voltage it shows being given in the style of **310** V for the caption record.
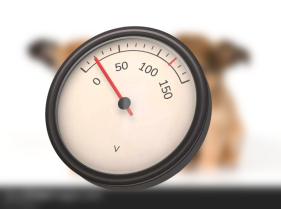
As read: **20** V
